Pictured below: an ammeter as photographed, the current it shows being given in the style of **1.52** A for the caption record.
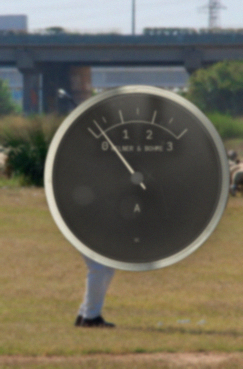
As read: **0.25** A
